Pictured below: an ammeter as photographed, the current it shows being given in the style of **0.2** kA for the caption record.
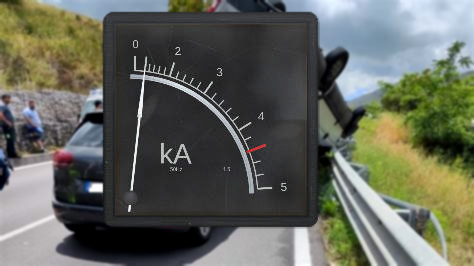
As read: **1** kA
